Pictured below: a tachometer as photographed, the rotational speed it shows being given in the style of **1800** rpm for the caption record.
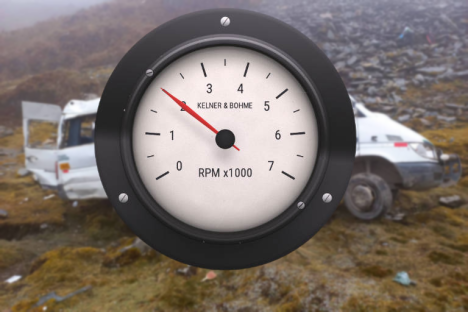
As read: **2000** rpm
